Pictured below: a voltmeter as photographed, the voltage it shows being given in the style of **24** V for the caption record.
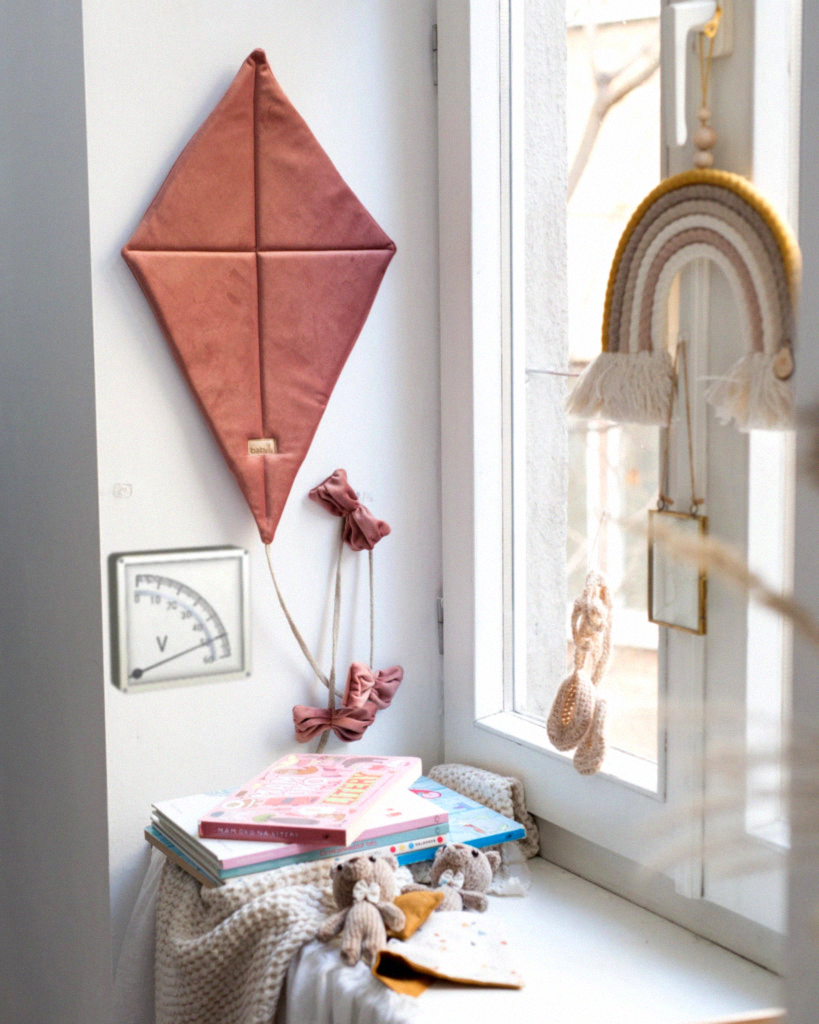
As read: **50** V
